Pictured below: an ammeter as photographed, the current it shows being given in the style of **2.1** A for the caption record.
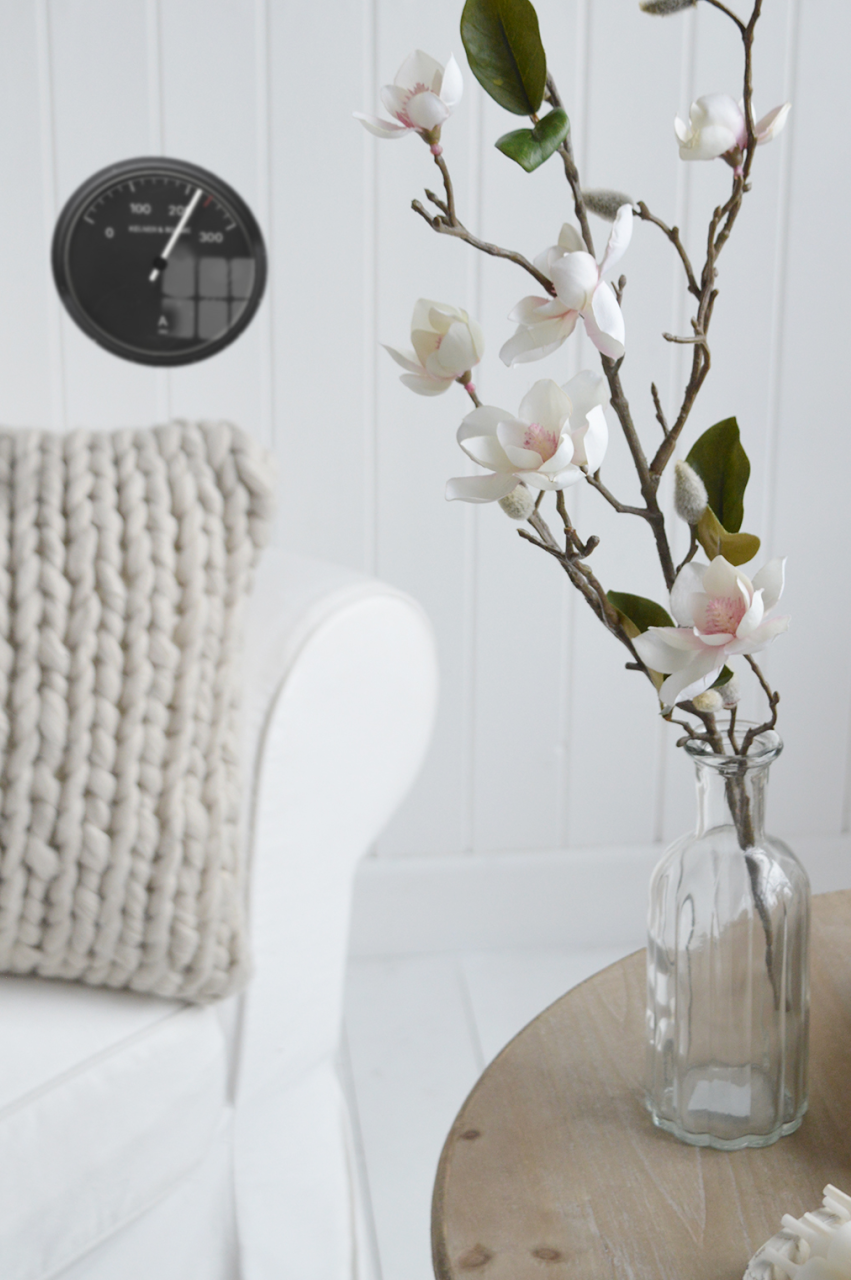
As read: **220** A
